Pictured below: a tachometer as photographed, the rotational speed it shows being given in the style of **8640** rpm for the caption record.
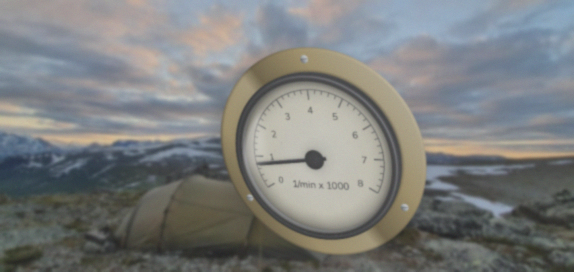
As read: **800** rpm
